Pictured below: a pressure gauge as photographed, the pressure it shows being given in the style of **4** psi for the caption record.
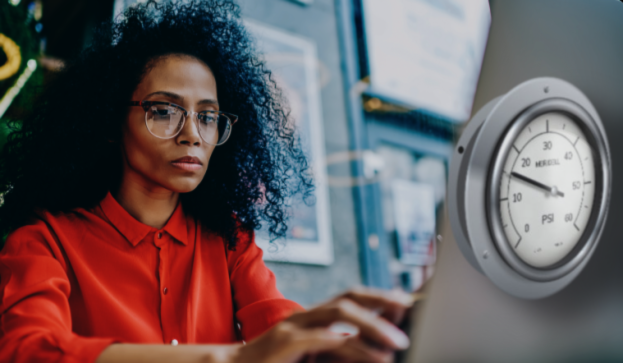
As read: **15** psi
